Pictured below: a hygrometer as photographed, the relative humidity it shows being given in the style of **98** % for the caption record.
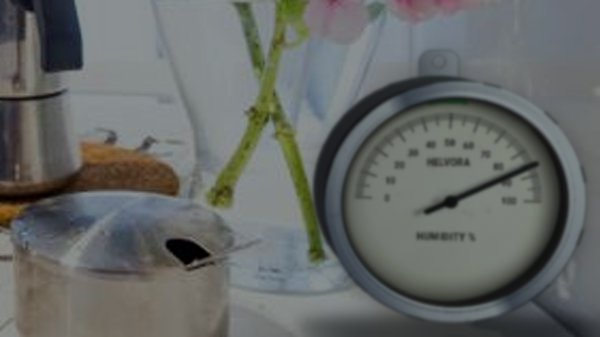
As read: **85** %
